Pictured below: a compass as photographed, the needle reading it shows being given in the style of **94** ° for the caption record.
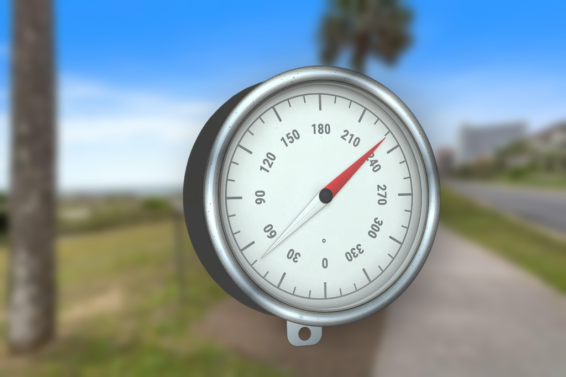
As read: **230** °
